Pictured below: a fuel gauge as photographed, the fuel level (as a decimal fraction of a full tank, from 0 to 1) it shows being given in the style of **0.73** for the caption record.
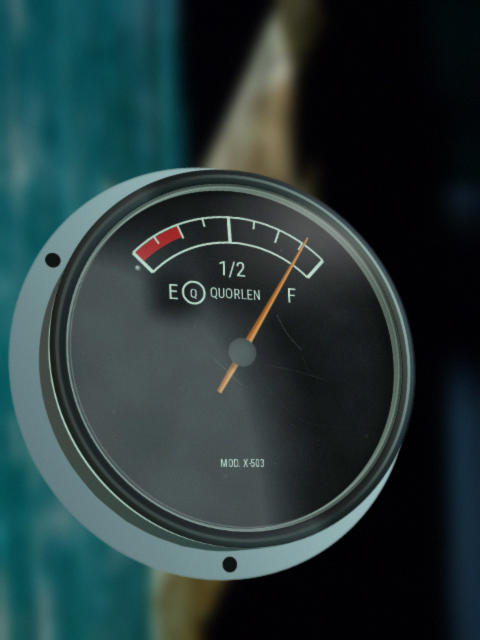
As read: **0.875**
